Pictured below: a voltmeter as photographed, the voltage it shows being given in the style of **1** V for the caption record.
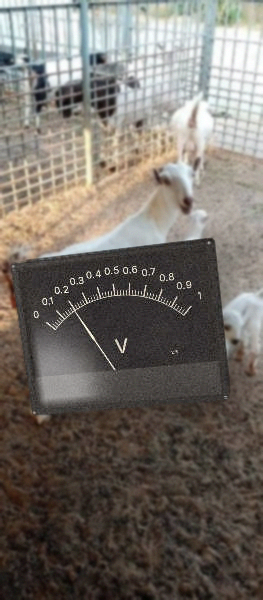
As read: **0.2** V
